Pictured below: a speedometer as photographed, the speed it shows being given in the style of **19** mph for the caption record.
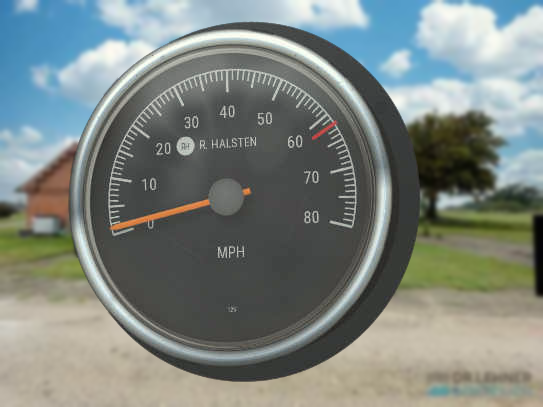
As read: **1** mph
